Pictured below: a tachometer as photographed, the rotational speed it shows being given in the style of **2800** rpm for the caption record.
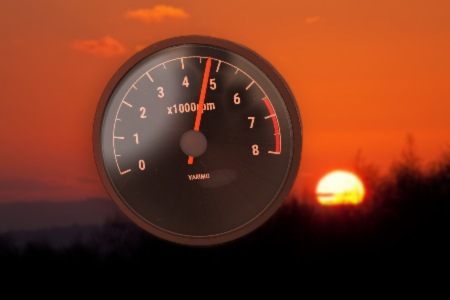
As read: **4750** rpm
